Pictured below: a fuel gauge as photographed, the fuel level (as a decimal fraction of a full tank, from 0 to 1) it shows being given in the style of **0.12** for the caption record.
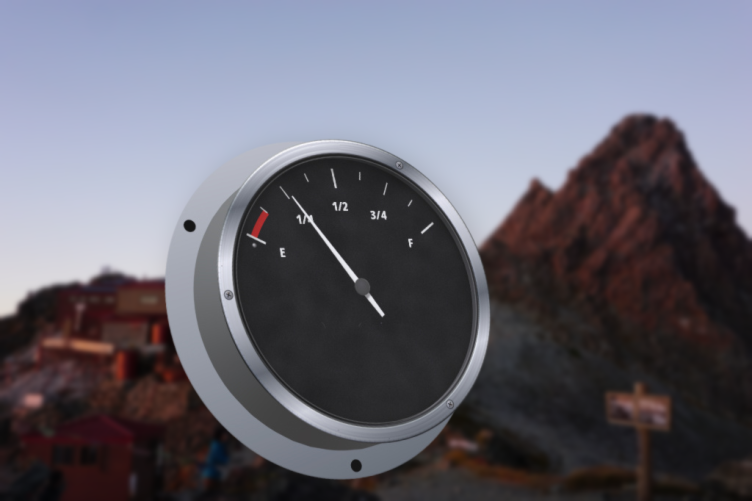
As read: **0.25**
